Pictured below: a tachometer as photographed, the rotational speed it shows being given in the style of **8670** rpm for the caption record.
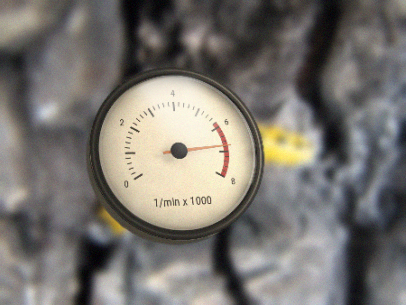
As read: **6800** rpm
